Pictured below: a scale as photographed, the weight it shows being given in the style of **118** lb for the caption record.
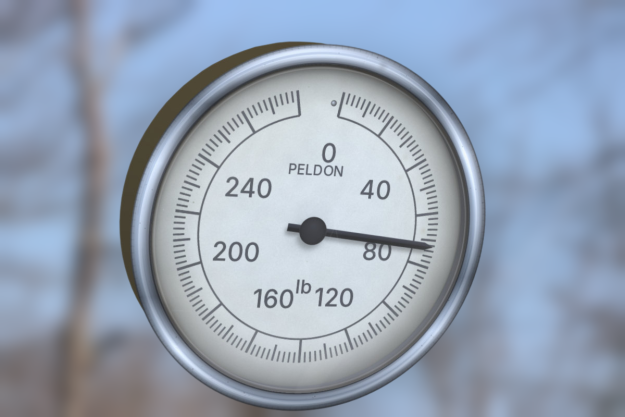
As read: **72** lb
